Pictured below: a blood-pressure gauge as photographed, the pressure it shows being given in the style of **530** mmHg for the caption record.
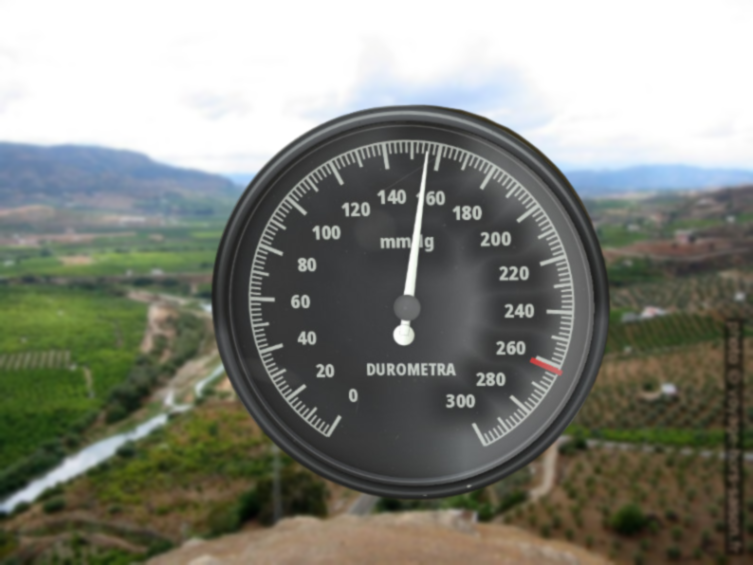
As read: **156** mmHg
